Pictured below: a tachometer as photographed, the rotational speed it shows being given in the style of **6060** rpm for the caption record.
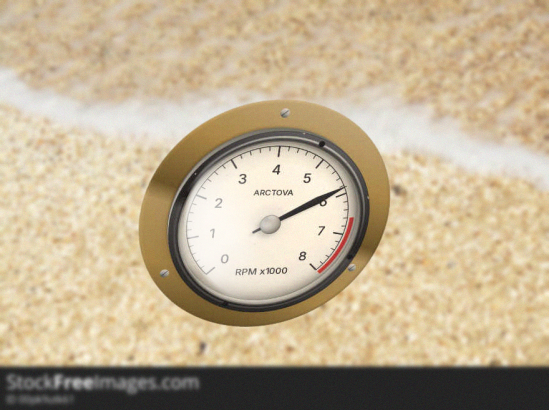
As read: **5800** rpm
